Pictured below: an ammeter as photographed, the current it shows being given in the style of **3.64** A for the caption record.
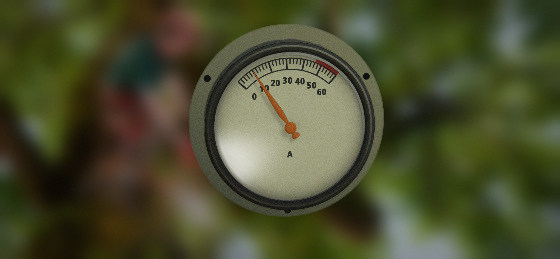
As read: **10** A
